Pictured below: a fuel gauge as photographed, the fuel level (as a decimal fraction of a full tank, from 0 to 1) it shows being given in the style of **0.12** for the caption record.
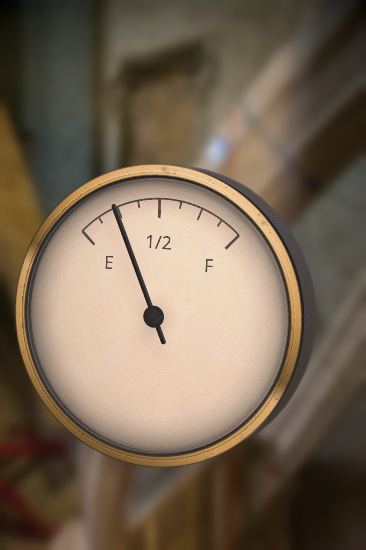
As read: **0.25**
